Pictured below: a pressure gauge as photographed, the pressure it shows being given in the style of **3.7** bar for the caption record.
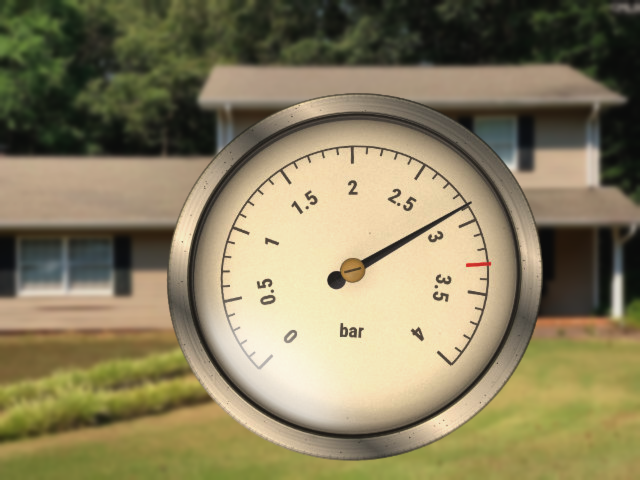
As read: **2.9** bar
